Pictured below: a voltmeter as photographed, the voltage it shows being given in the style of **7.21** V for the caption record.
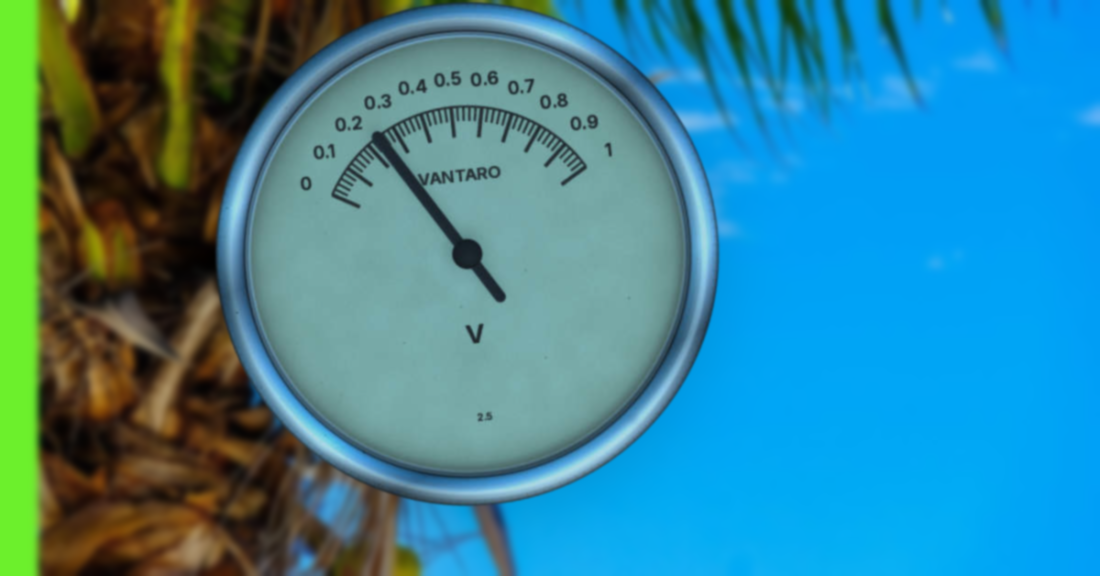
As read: **0.24** V
